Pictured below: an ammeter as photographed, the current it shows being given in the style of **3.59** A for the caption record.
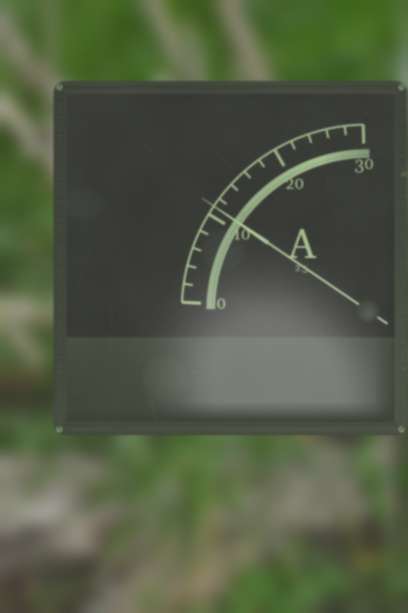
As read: **11** A
